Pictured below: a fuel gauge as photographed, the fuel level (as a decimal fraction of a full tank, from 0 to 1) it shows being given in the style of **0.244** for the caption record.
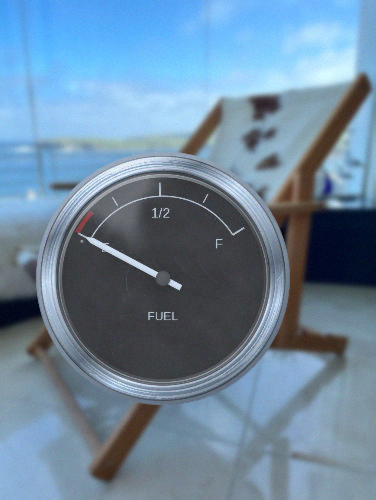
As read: **0**
